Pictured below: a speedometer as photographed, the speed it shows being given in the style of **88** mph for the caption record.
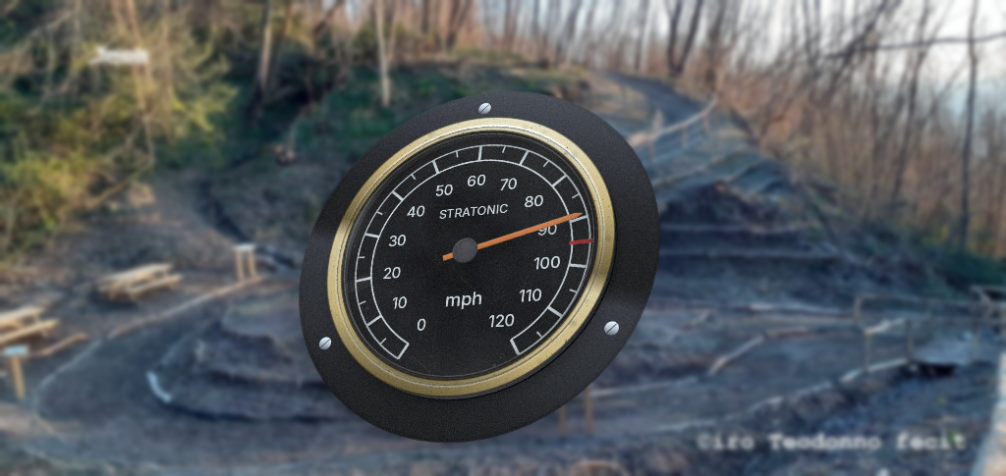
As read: **90** mph
